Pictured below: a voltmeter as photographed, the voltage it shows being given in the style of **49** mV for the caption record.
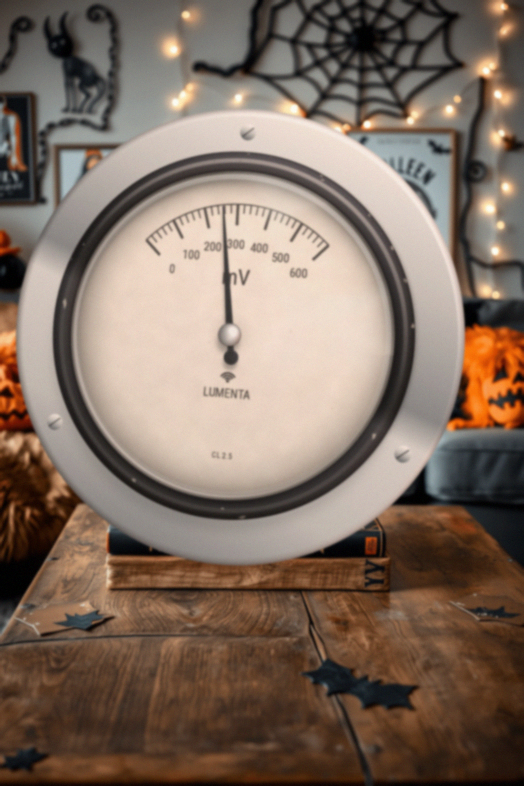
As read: **260** mV
